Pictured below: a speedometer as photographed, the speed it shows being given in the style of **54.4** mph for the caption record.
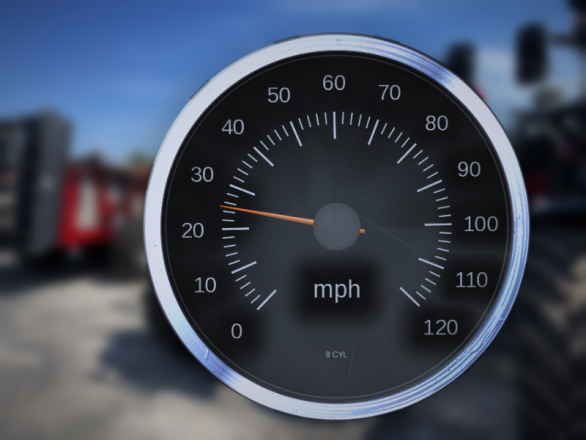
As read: **25** mph
